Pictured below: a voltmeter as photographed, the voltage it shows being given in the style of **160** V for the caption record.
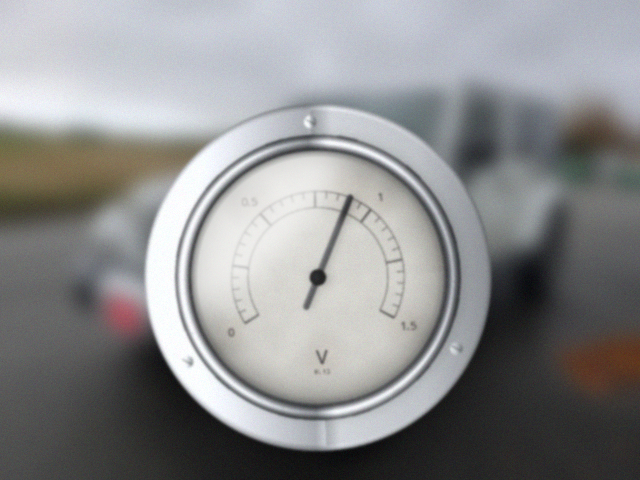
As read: **0.9** V
